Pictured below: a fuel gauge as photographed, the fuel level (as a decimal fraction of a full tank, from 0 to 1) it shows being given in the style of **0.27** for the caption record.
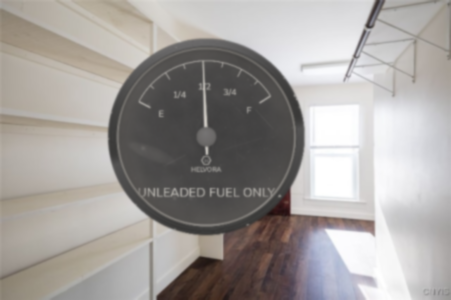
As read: **0.5**
